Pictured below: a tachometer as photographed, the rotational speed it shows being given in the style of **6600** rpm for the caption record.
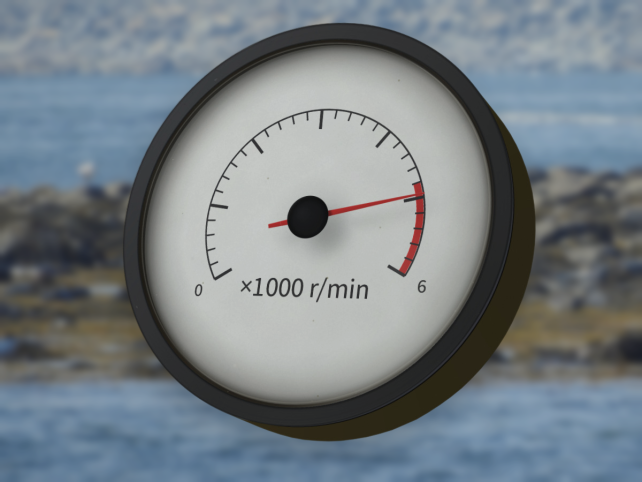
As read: **5000** rpm
